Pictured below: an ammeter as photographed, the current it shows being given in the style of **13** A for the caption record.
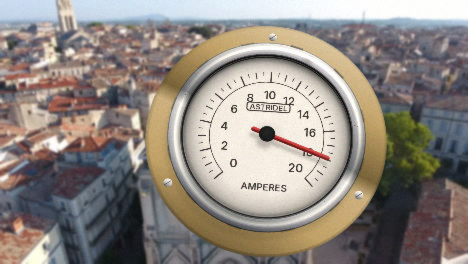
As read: **18** A
